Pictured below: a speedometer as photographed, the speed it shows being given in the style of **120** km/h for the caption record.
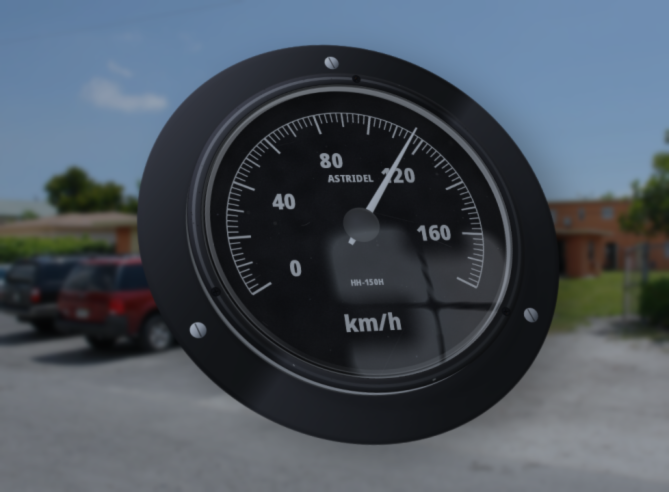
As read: **116** km/h
